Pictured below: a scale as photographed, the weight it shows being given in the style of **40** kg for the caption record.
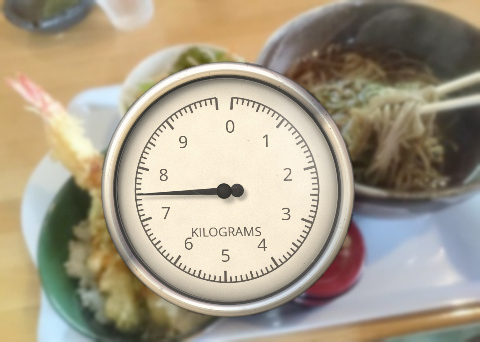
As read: **7.5** kg
